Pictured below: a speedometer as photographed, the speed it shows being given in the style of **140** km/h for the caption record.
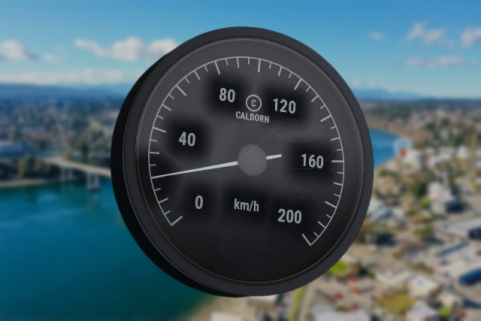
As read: **20** km/h
